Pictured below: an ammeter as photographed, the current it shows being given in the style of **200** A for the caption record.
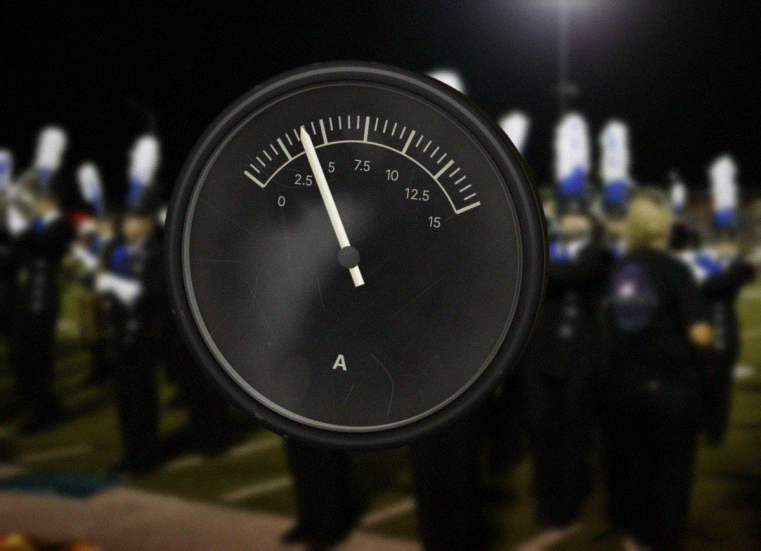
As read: **4** A
